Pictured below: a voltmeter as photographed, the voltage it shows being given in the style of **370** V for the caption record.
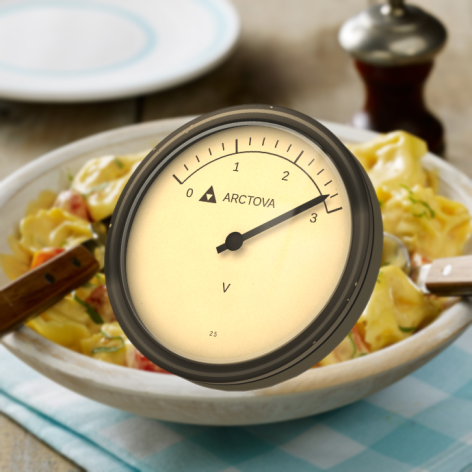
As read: **2.8** V
